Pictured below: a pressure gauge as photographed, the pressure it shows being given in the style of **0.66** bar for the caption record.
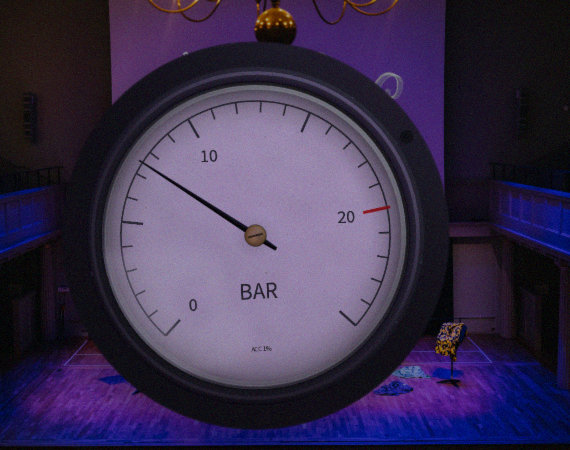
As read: **7.5** bar
